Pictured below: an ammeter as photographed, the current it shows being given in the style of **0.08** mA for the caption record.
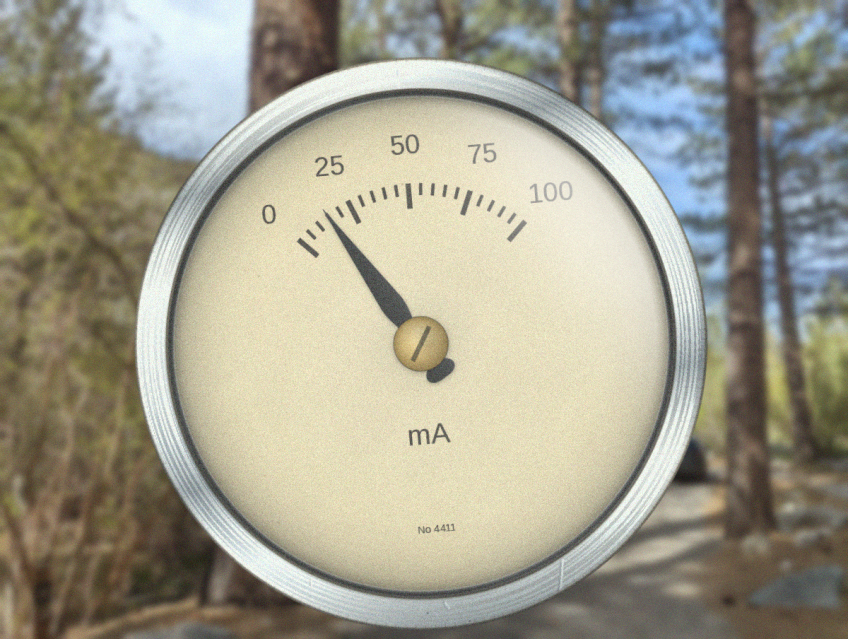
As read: **15** mA
